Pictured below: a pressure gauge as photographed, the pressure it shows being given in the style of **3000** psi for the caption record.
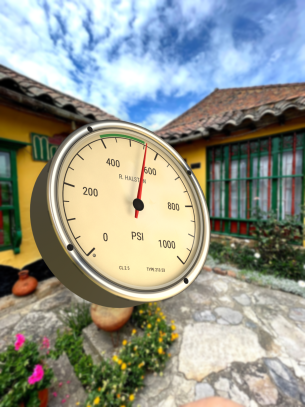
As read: **550** psi
